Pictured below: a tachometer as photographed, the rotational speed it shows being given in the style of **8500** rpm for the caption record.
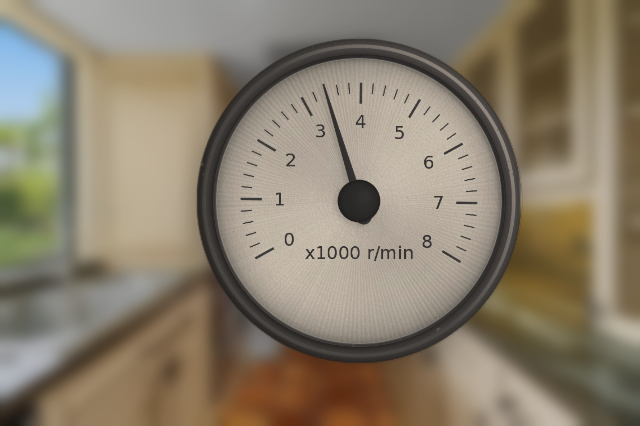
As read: **3400** rpm
